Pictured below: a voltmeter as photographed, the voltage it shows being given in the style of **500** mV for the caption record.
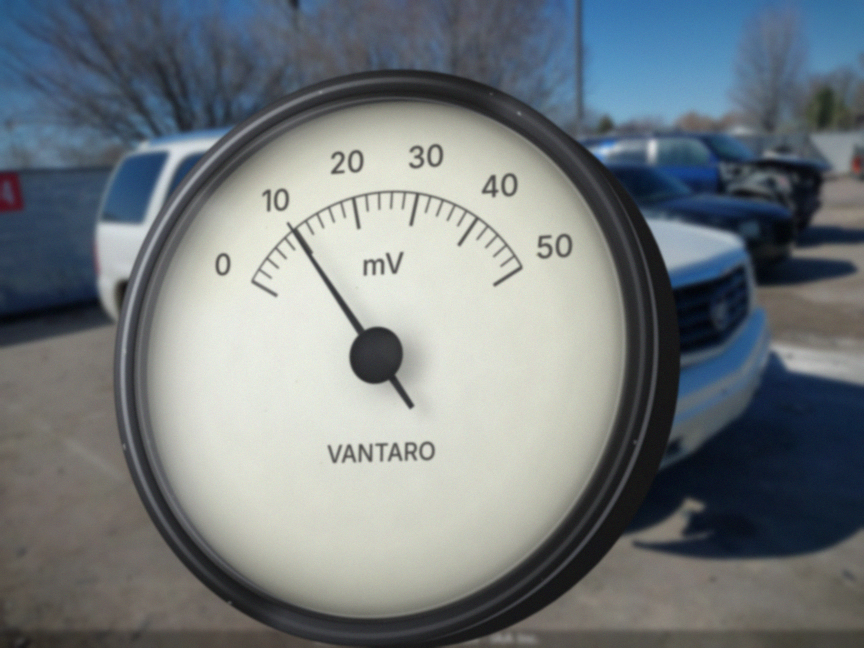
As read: **10** mV
